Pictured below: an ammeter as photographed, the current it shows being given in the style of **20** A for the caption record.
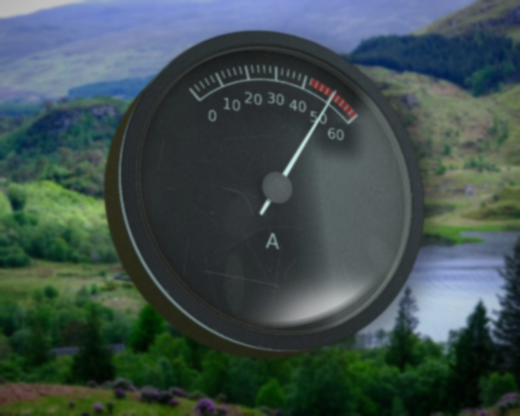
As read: **50** A
